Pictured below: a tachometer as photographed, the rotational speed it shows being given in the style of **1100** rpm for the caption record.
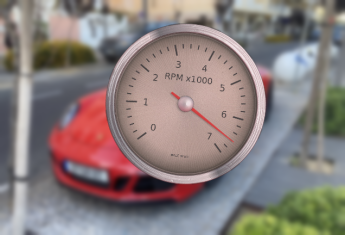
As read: **6600** rpm
